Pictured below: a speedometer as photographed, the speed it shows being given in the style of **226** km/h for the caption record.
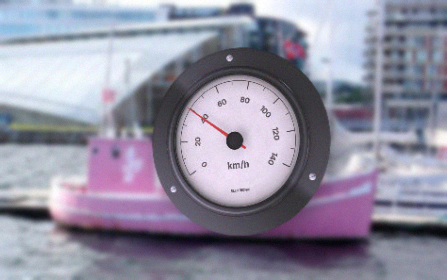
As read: **40** km/h
